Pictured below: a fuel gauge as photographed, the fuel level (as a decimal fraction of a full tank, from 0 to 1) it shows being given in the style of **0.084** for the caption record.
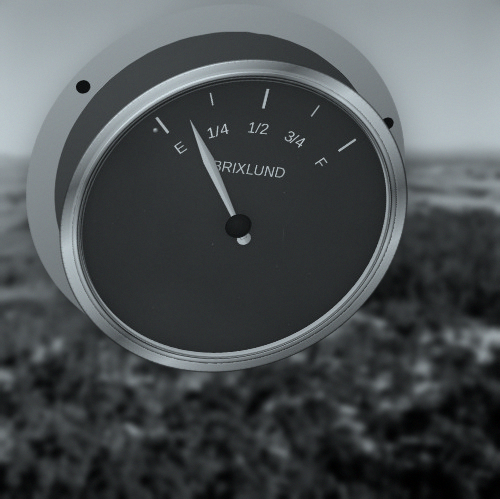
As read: **0.125**
